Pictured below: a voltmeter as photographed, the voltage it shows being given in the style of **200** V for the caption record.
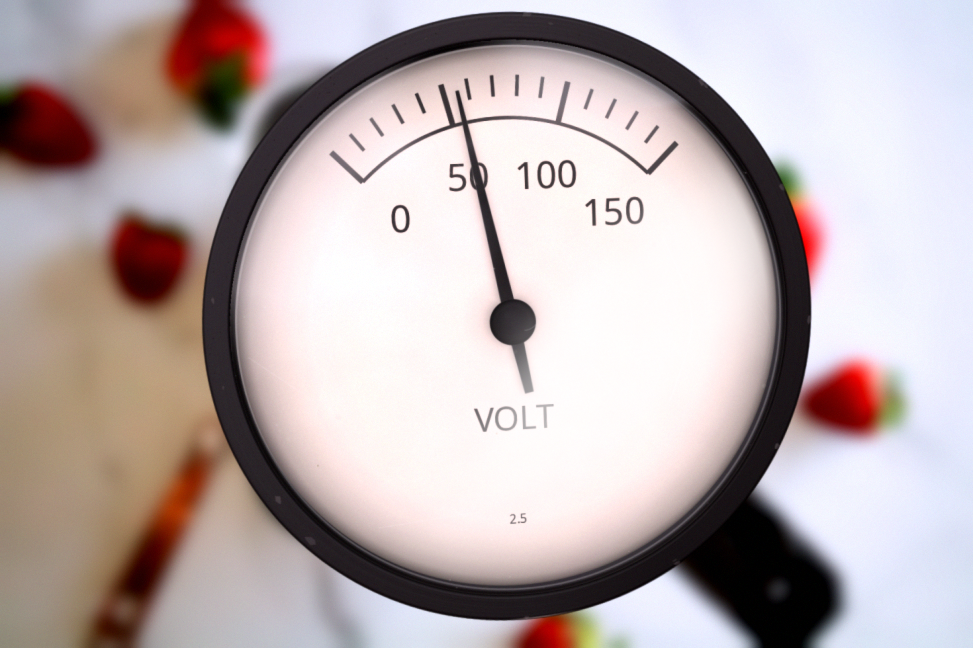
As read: **55** V
